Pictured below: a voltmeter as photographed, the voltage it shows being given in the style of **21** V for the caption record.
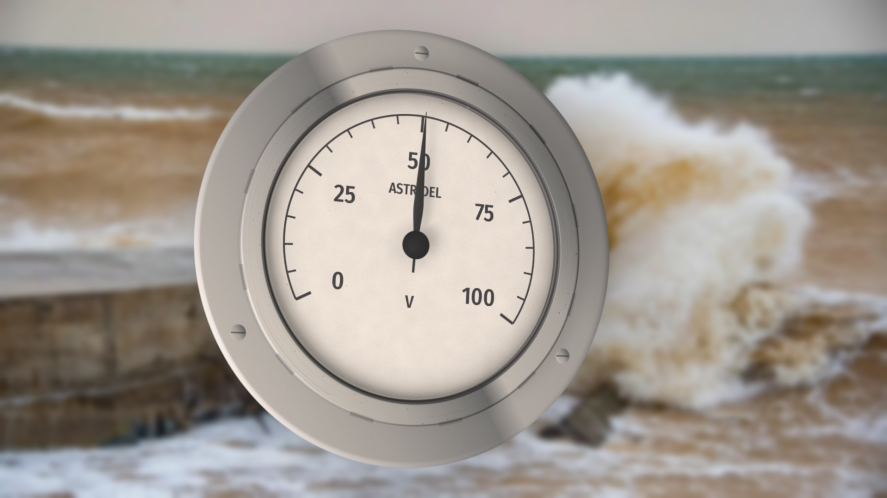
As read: **50** V
